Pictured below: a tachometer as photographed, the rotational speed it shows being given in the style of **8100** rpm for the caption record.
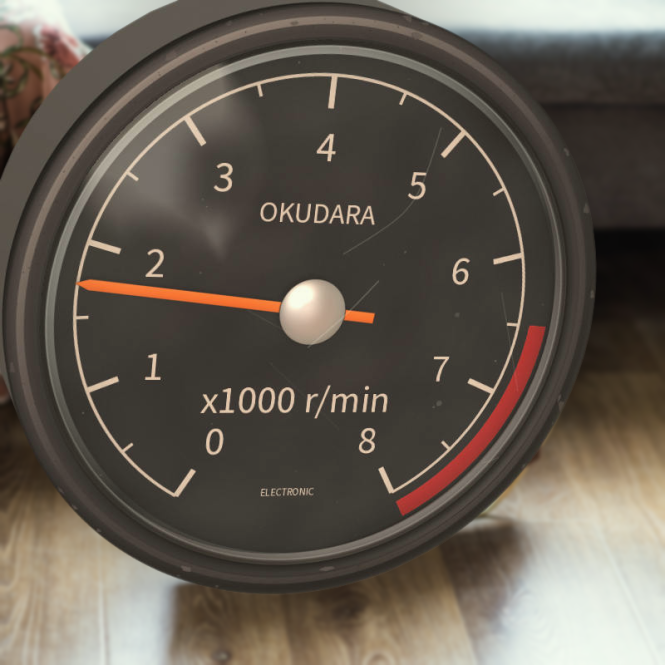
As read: **1750** rpm
